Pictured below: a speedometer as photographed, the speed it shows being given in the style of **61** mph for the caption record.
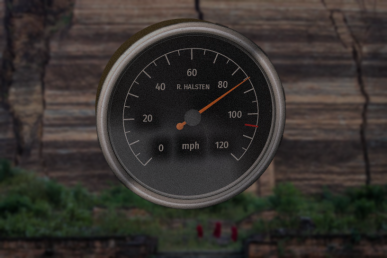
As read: **85** mph
